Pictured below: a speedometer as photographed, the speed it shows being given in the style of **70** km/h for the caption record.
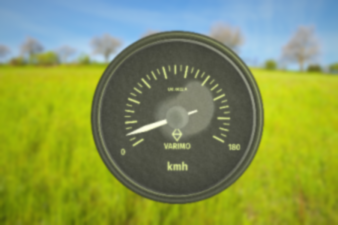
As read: **10** km/h
